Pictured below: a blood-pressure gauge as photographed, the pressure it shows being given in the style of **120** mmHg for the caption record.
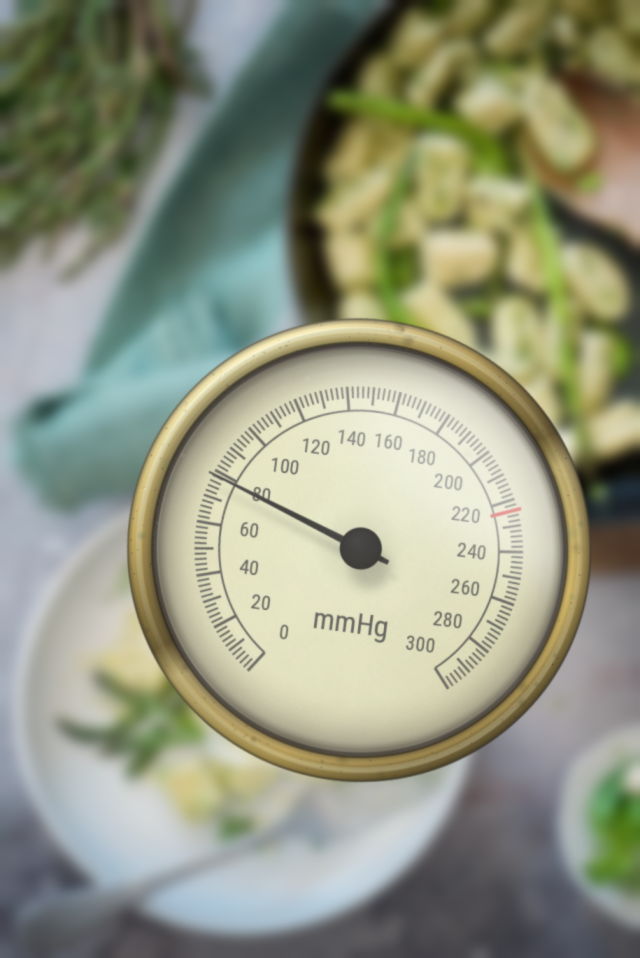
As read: **78** mmHg
